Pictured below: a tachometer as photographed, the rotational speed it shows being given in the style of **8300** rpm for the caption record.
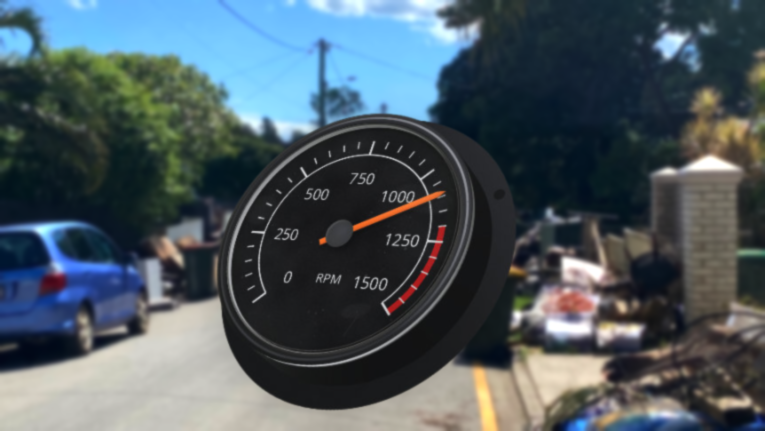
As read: **1100** rpm
